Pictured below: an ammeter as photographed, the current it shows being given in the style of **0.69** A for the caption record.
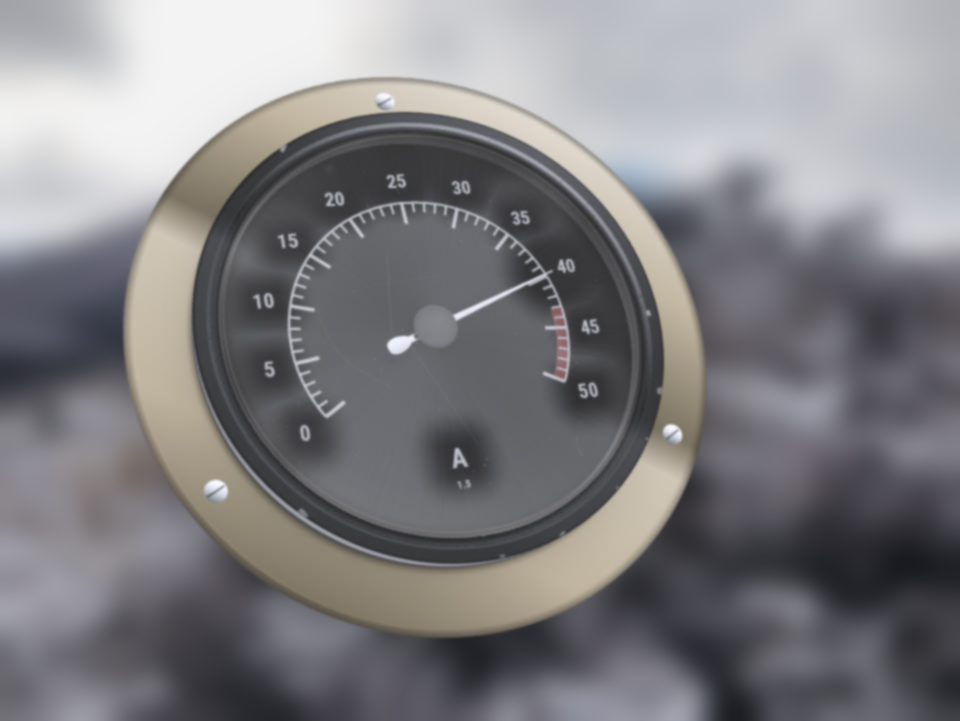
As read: **40** A
